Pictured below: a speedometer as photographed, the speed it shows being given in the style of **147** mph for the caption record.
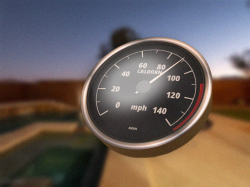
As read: **90** mph
